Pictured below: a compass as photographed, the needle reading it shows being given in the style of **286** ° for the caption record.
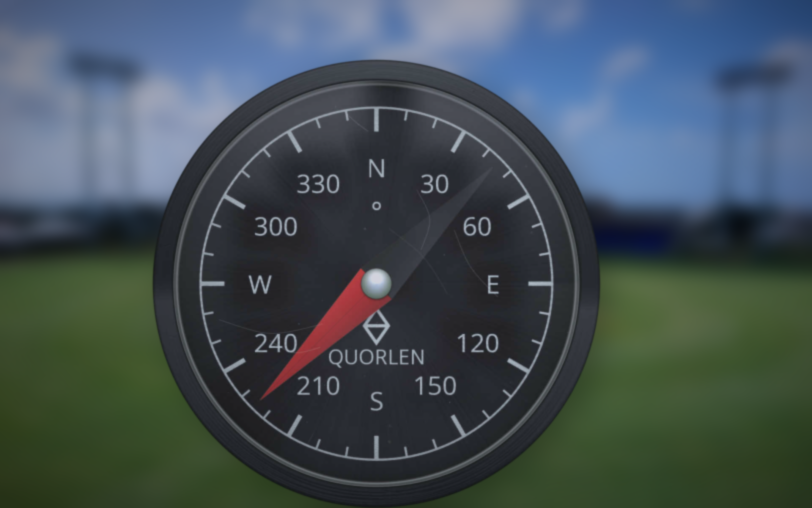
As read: **225** °
